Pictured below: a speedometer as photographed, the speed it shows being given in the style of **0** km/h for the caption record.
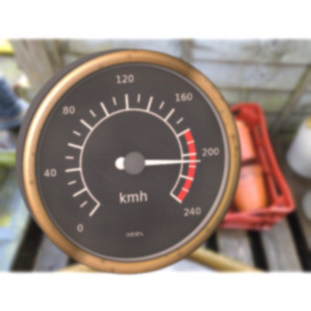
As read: **205** km/h
